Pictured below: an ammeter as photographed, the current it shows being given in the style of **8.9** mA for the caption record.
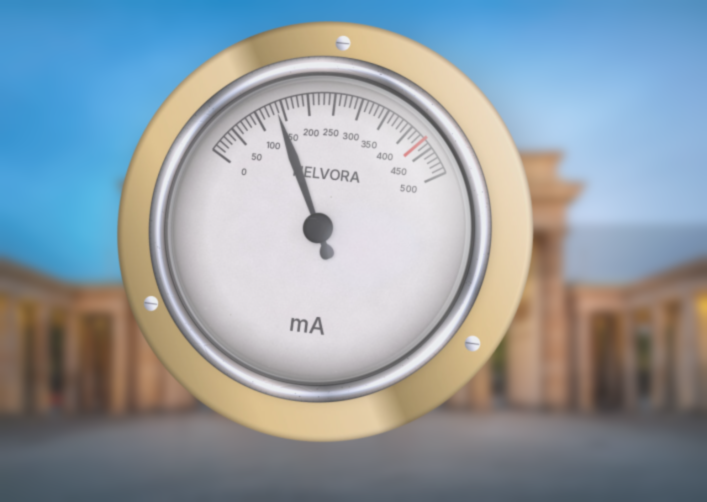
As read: **140** mA
